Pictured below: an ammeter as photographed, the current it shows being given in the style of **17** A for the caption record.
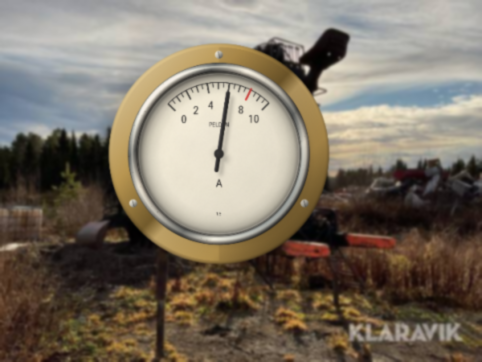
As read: **6** A
